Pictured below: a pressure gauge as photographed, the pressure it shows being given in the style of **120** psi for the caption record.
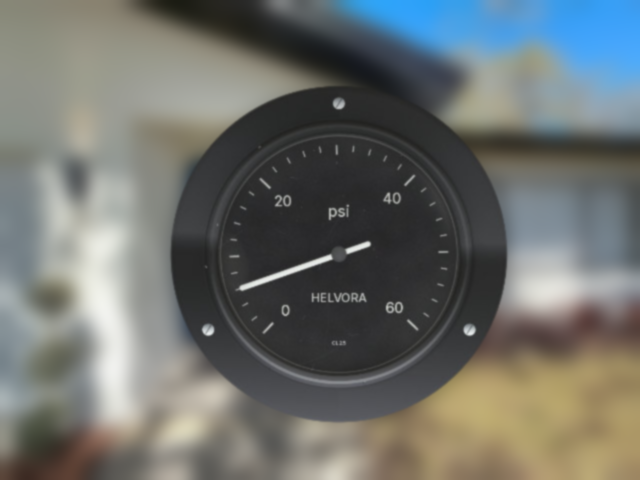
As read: **6** psi
